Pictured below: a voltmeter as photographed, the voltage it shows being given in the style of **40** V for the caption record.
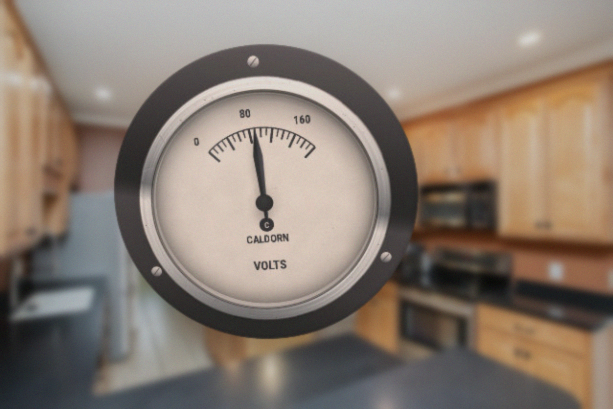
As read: **90** V
